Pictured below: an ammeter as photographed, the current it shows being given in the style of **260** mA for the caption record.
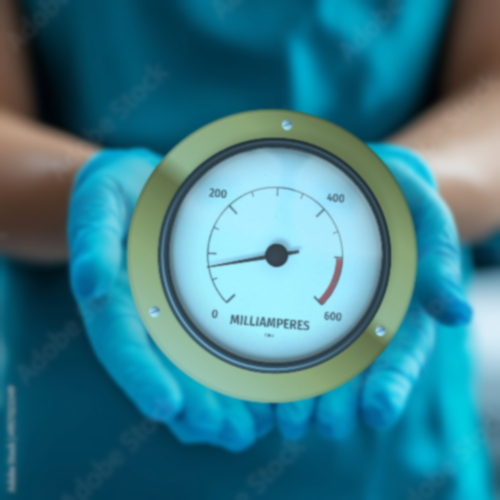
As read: **75** mA
